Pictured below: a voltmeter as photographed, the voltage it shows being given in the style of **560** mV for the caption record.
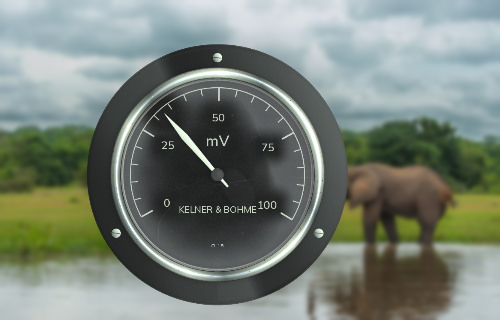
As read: **32.5** mV
